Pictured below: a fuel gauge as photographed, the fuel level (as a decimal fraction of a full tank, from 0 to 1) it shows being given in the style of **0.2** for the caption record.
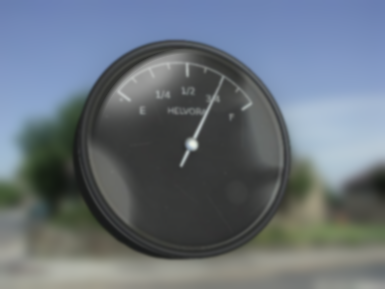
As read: **0.75**
